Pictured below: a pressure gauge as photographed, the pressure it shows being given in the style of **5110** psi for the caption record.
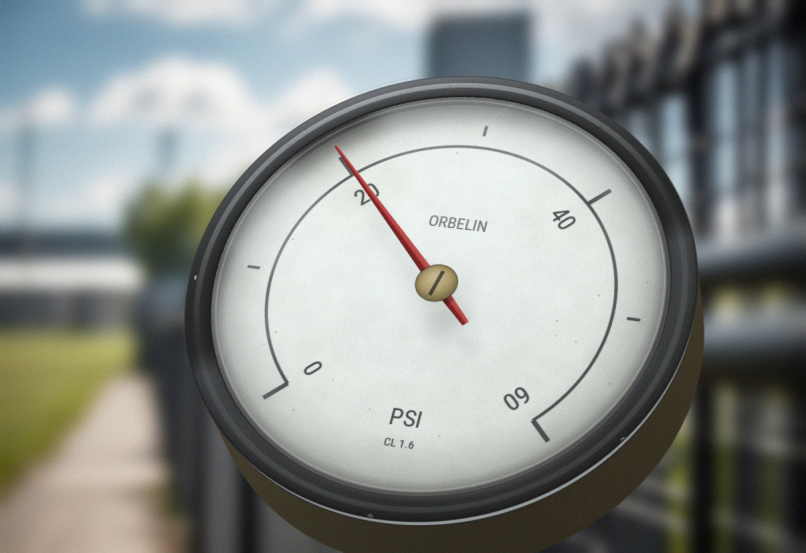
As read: **20** psi
